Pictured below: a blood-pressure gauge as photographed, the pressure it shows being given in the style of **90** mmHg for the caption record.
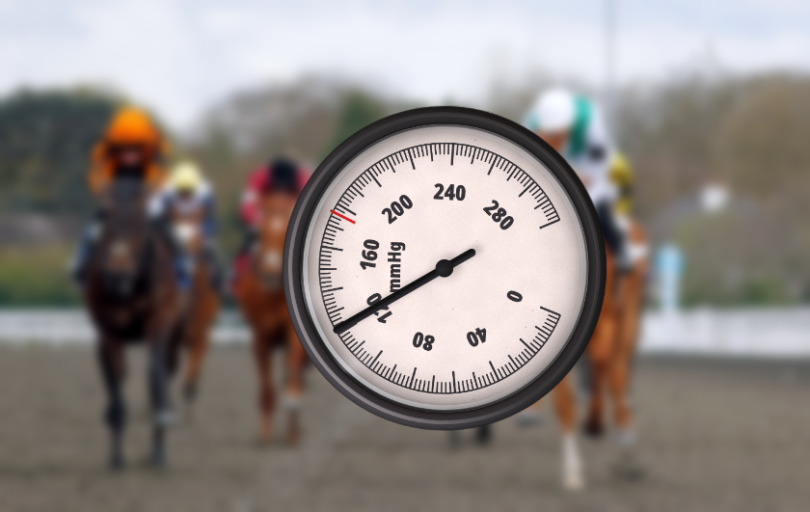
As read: **122** mmHg
